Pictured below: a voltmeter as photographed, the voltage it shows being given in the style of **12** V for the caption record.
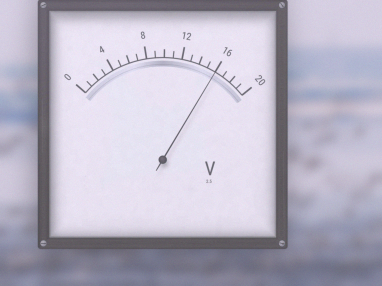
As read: **16** V
